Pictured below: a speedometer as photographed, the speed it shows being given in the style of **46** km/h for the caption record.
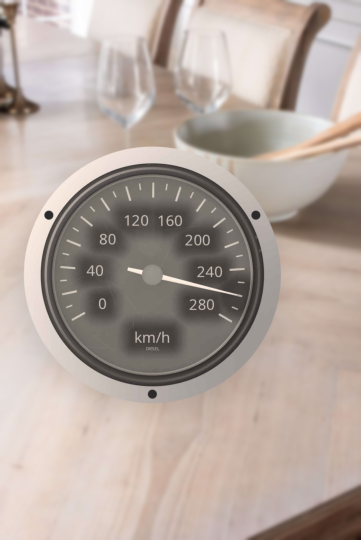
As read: **260** km/h
